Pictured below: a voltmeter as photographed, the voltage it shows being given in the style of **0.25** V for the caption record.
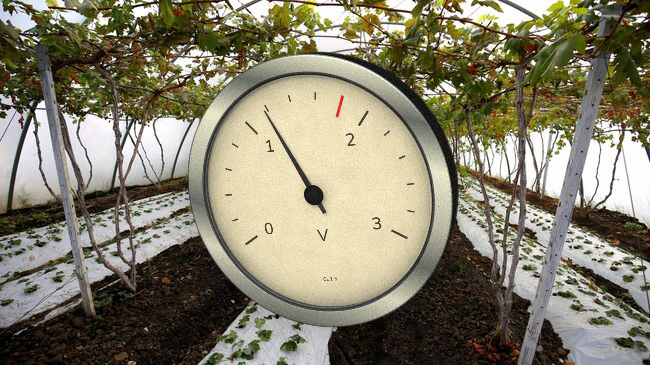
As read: **1.2** V
